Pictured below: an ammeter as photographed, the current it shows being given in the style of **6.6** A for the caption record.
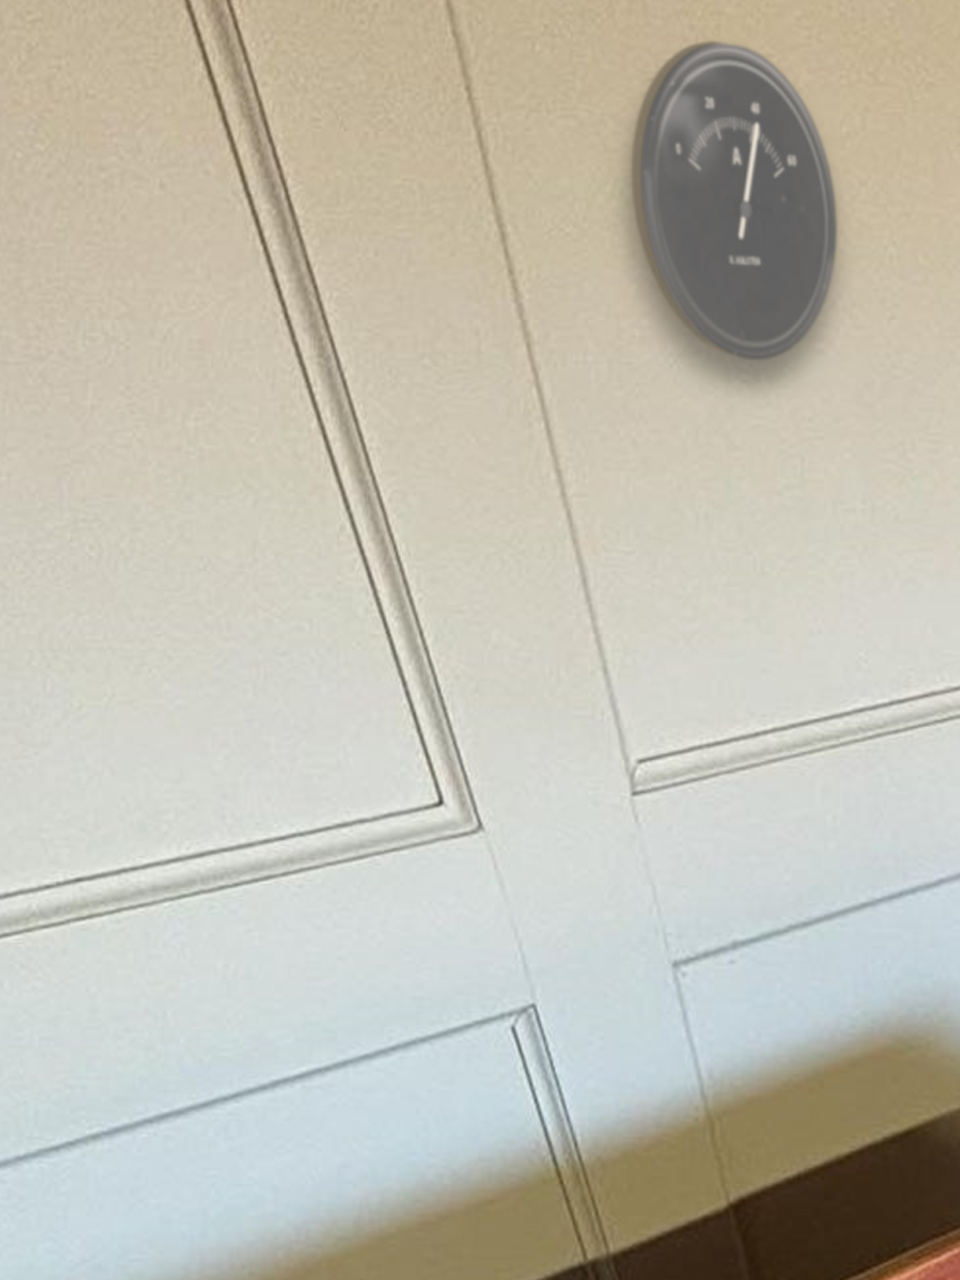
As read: **40** A
